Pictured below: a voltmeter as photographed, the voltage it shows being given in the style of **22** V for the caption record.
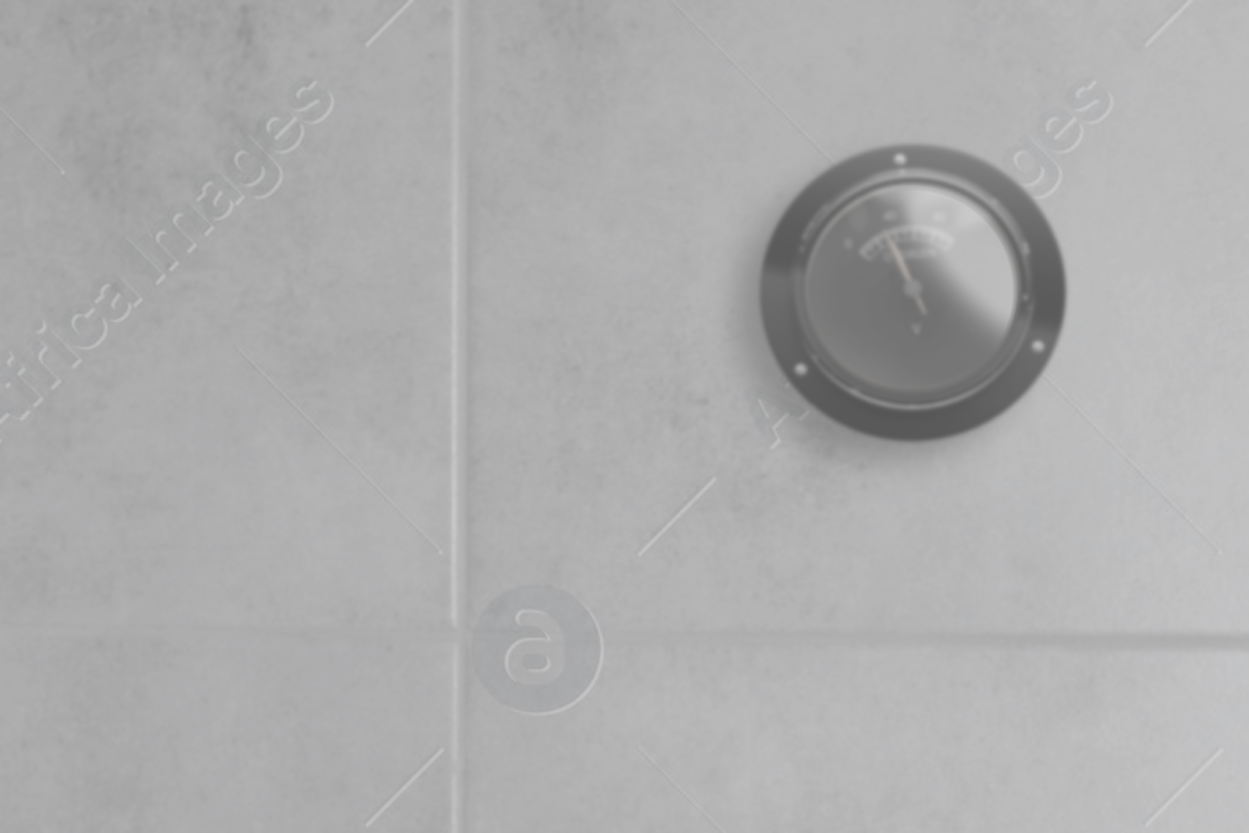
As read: **30** V
